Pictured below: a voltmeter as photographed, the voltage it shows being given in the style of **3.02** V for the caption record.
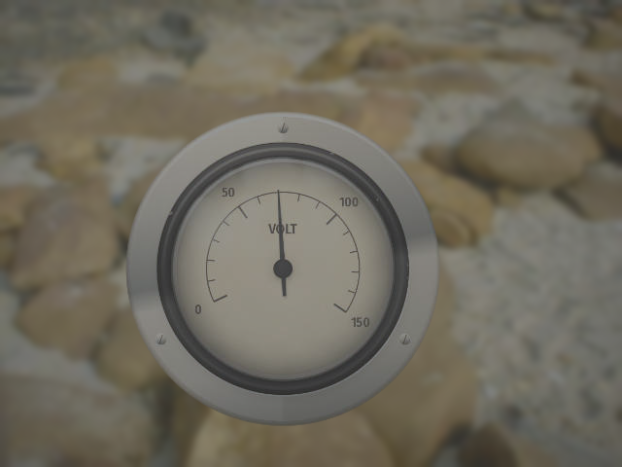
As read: **70** V
